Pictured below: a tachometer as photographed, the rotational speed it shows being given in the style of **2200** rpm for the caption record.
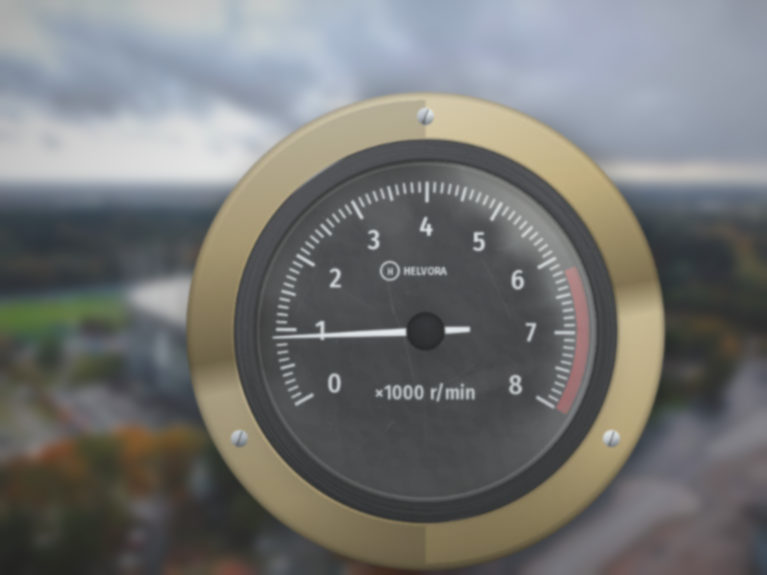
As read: **900** rpm
